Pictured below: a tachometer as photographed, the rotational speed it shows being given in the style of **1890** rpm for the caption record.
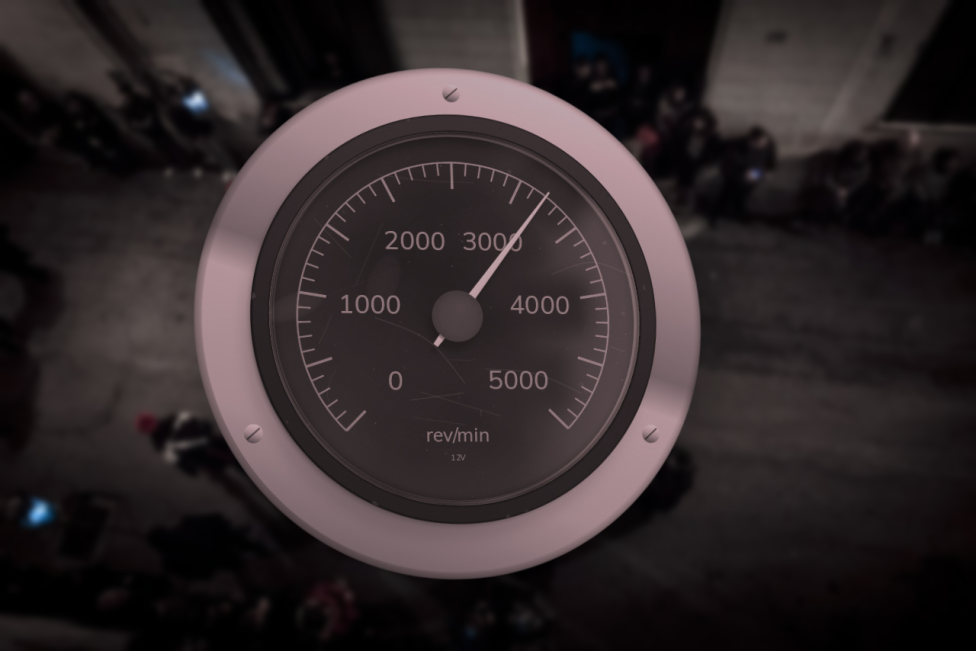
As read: **3200** rpm
